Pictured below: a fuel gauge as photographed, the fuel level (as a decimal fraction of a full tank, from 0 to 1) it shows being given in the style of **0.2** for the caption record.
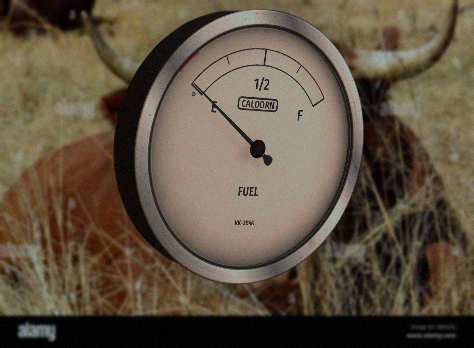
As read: **0**
